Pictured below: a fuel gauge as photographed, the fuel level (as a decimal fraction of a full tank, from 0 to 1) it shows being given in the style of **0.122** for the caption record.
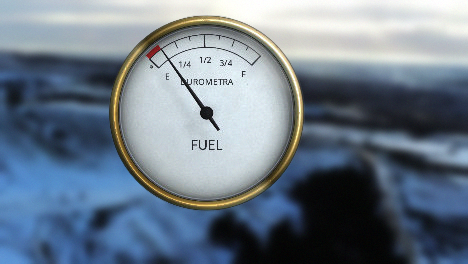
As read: **0.125**
